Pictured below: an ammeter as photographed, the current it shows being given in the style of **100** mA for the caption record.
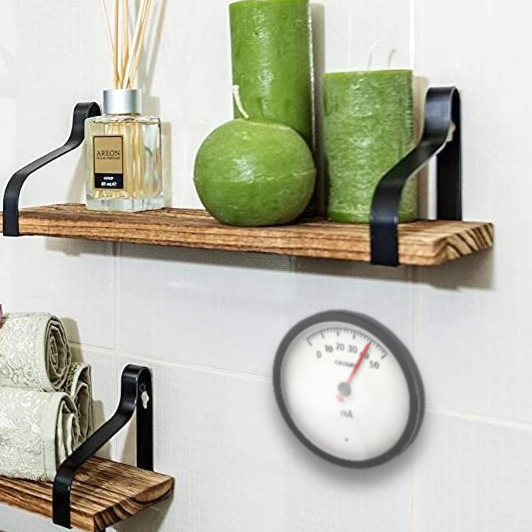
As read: **40** mA
